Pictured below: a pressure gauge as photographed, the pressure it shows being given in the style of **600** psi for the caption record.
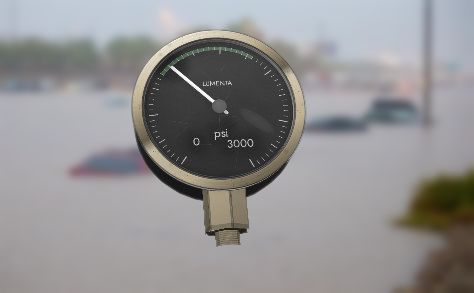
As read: **1000** psi
